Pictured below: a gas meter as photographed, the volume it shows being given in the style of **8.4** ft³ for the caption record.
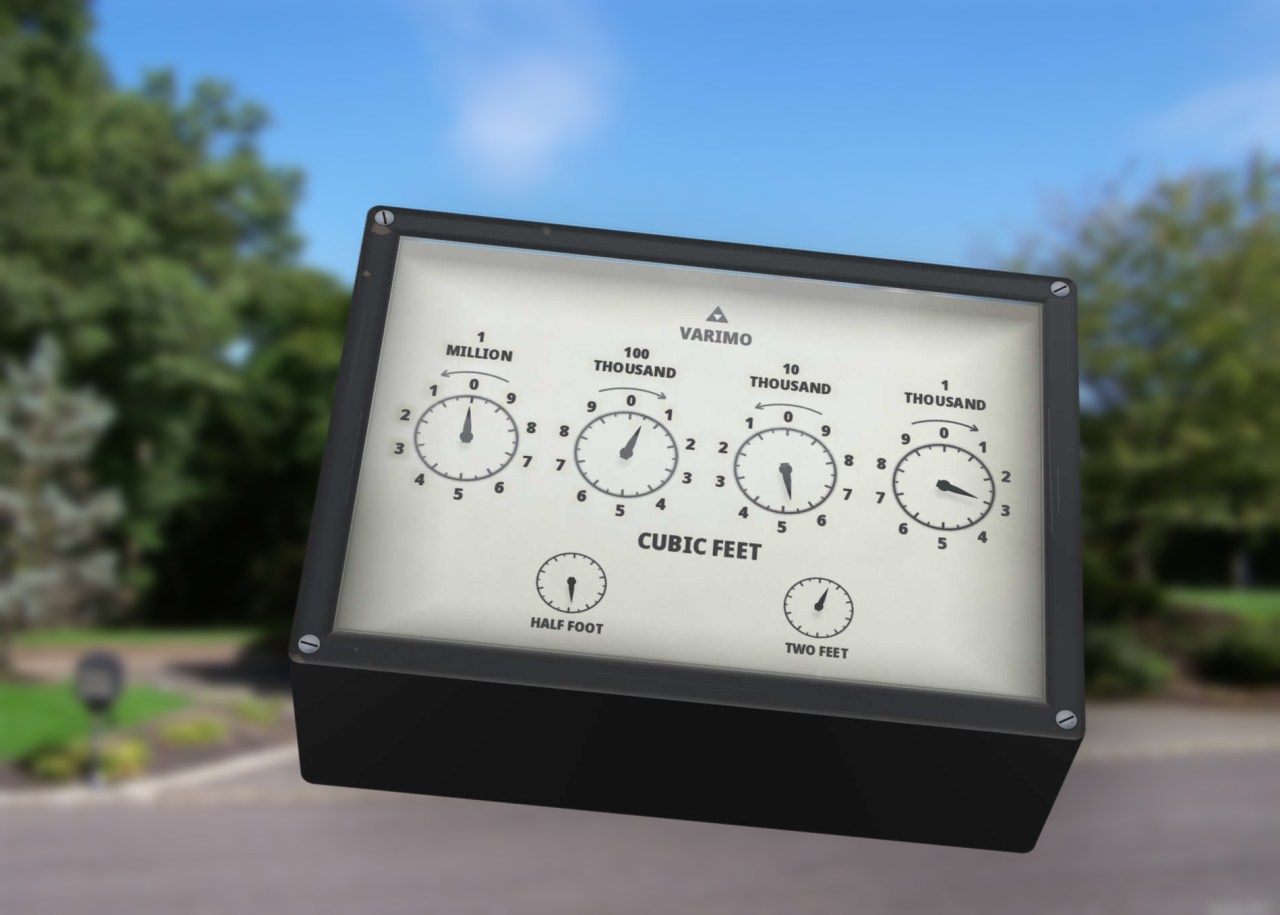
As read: **5300** ft³
